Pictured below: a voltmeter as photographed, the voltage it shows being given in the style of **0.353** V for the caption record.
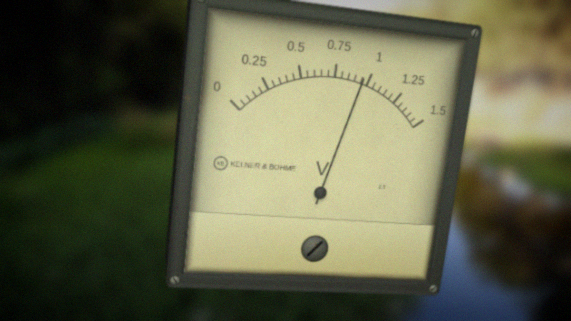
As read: **0.95** V
